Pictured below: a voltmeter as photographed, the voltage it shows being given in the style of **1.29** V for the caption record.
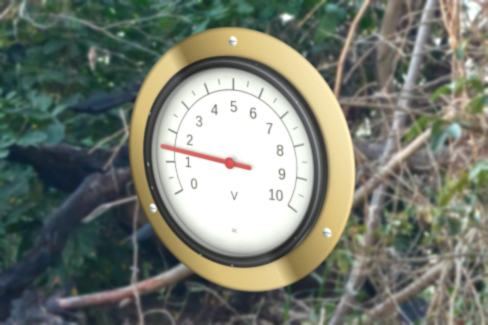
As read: **1.5** V
